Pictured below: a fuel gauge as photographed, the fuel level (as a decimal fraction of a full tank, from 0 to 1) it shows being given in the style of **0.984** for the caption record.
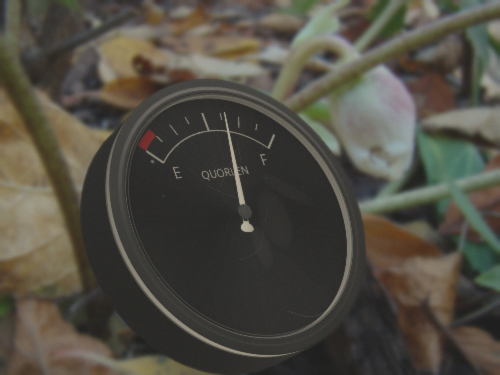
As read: **0.625**
